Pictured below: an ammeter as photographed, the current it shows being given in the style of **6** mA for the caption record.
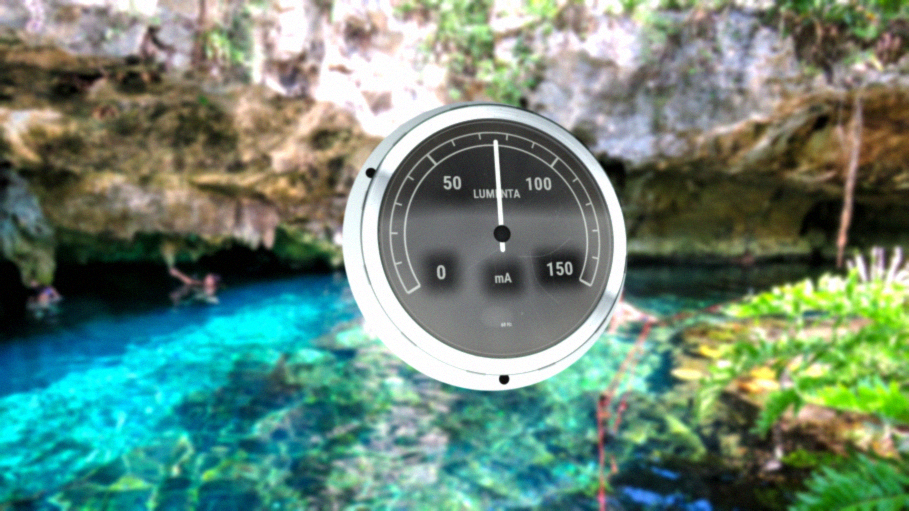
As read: **75** mA
